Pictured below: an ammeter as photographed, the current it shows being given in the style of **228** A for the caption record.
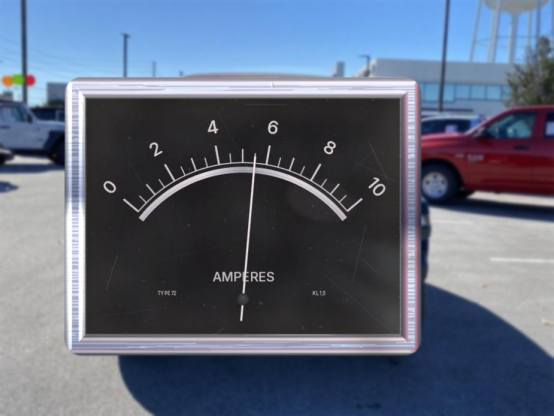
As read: **5.5** A
